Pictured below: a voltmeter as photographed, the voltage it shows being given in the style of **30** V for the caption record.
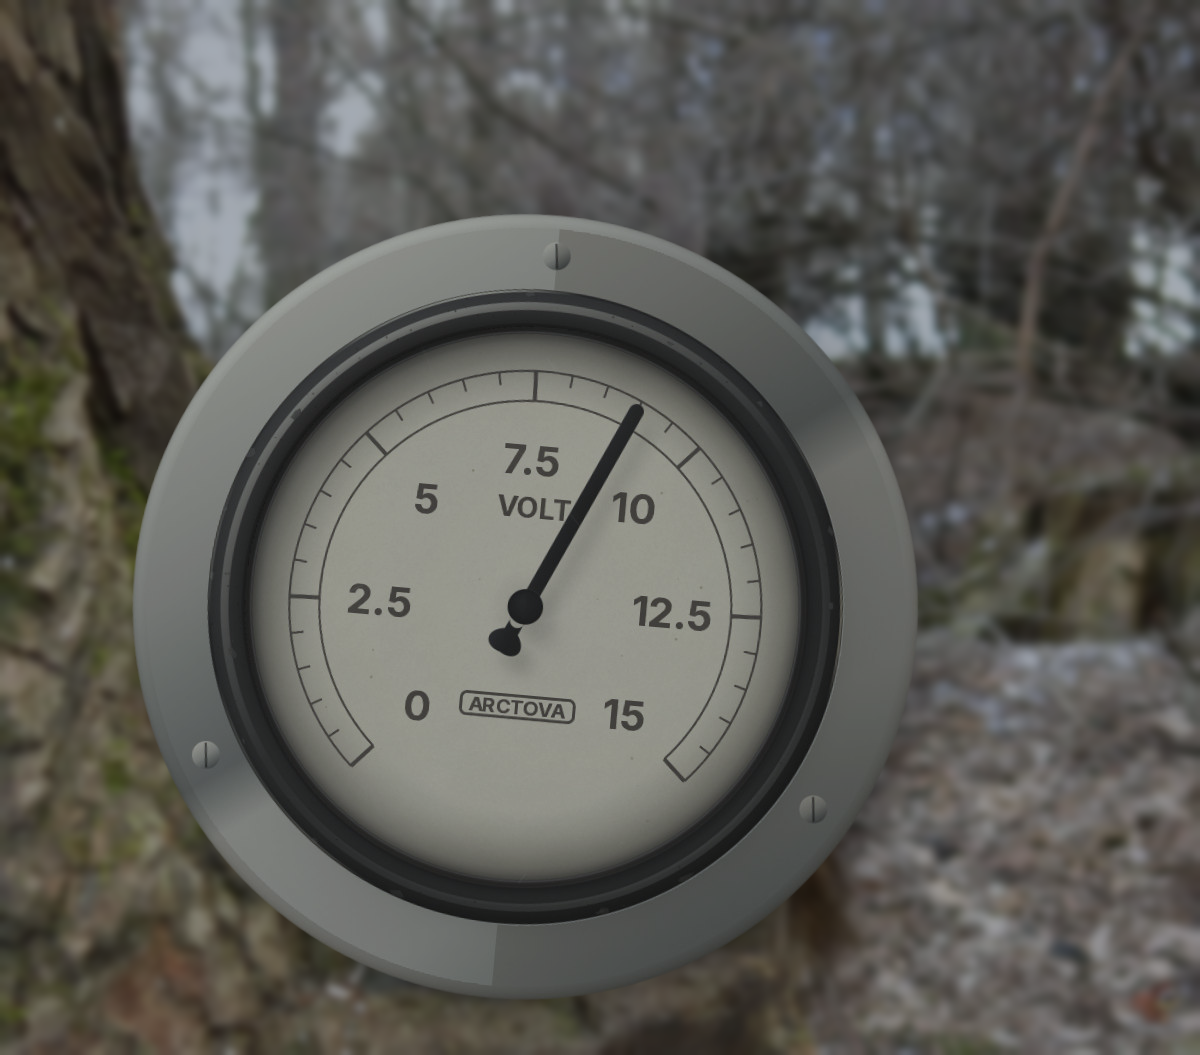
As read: **9** V
